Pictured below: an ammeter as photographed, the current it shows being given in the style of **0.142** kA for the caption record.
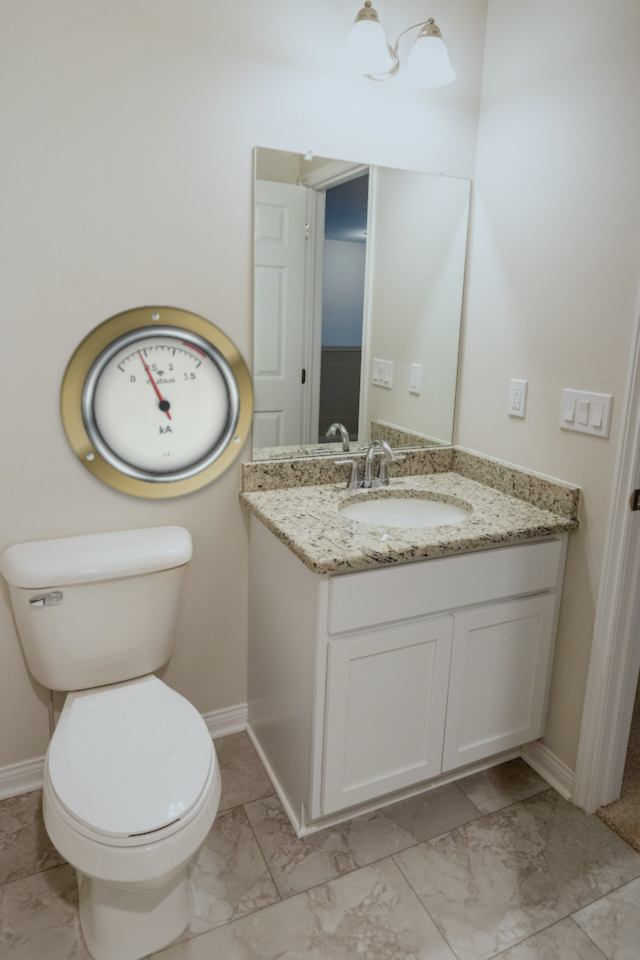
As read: **0.4** kA
